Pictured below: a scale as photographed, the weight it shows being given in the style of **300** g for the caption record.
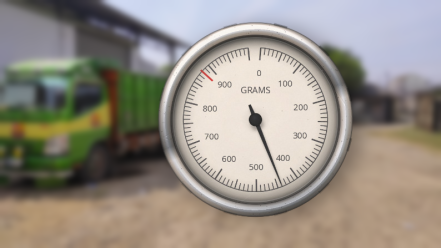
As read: **440** g
